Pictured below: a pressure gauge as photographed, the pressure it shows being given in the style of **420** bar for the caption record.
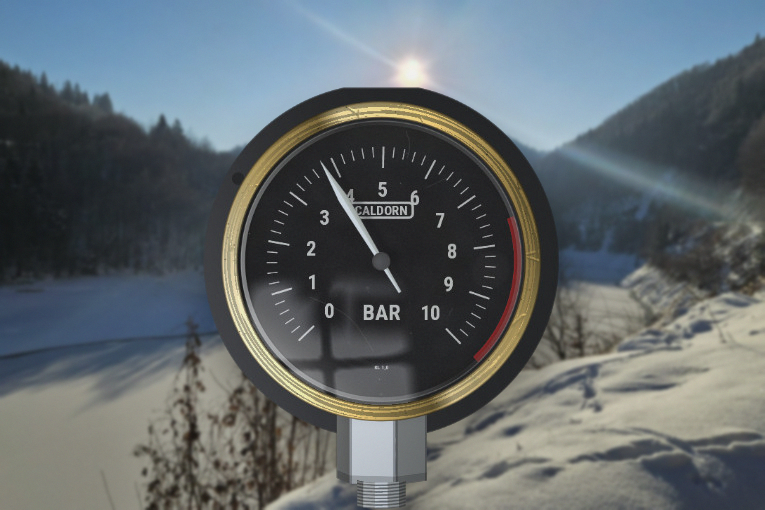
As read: **3.8** bar
